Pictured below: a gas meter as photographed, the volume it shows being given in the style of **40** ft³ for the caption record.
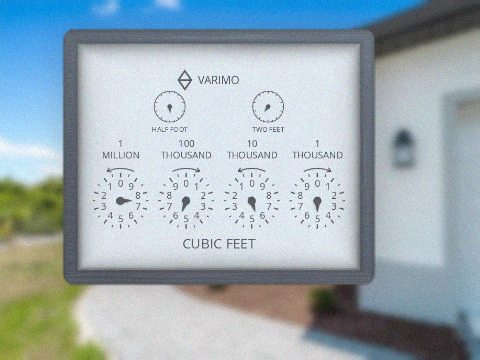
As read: **755500** ft³
